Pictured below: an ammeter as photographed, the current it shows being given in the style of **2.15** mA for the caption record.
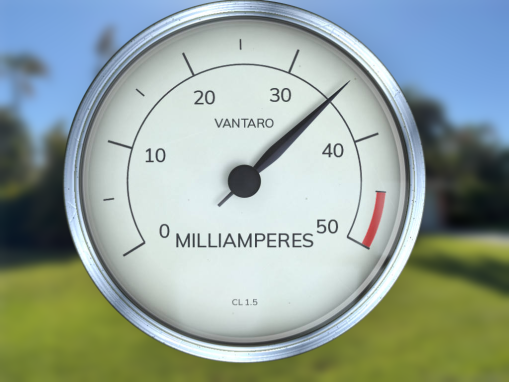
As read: **35** mA
